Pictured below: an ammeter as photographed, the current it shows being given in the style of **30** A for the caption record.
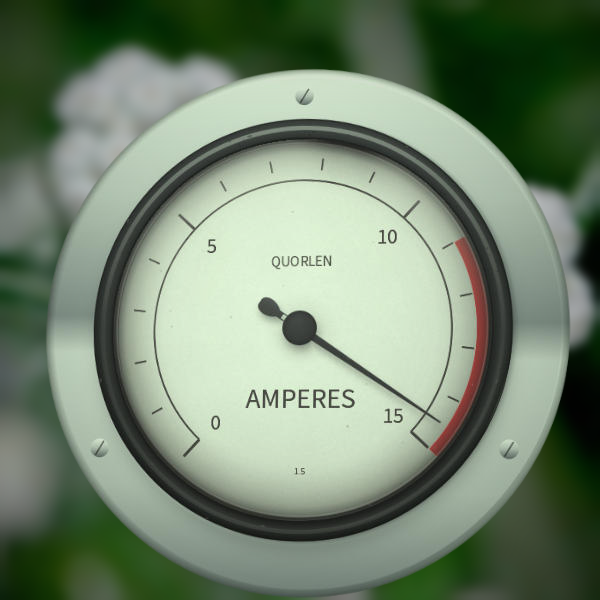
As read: **14.5** A
